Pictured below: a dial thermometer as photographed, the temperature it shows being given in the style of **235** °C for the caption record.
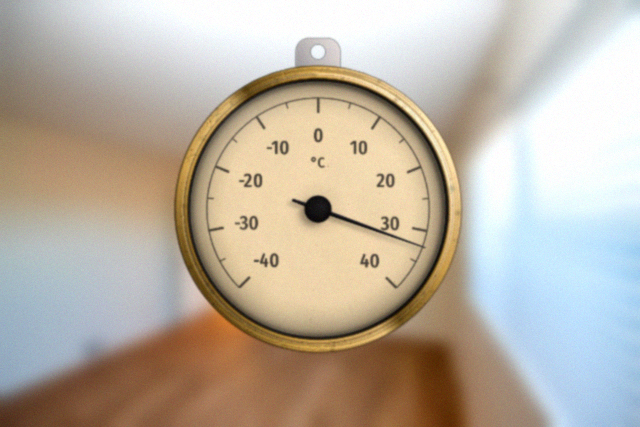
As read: **32.5** °C
